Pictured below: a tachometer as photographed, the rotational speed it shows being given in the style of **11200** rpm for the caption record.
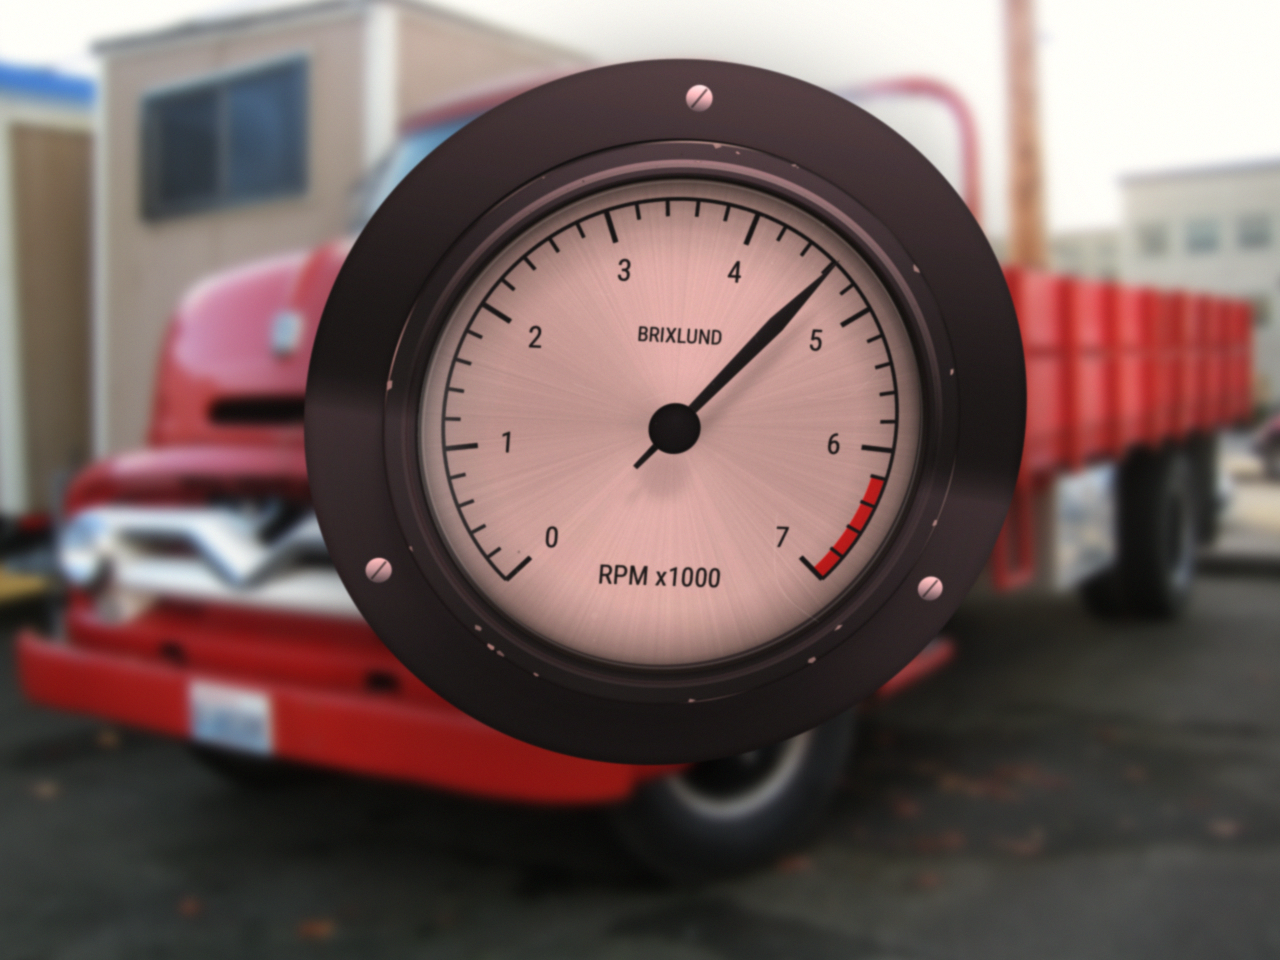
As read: **4600** rpm
